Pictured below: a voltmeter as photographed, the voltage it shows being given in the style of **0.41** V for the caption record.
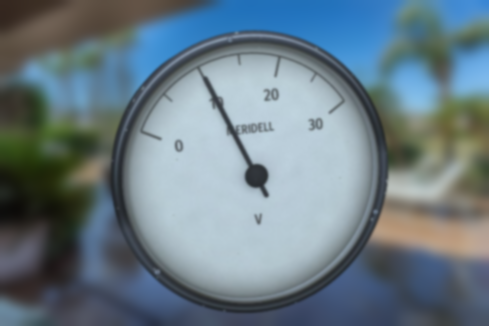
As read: **10** V
